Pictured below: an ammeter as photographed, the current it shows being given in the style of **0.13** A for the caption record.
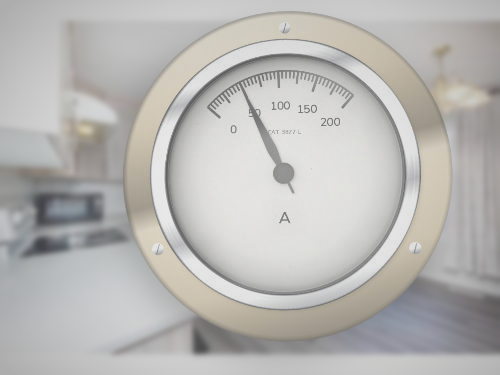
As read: **50** A
